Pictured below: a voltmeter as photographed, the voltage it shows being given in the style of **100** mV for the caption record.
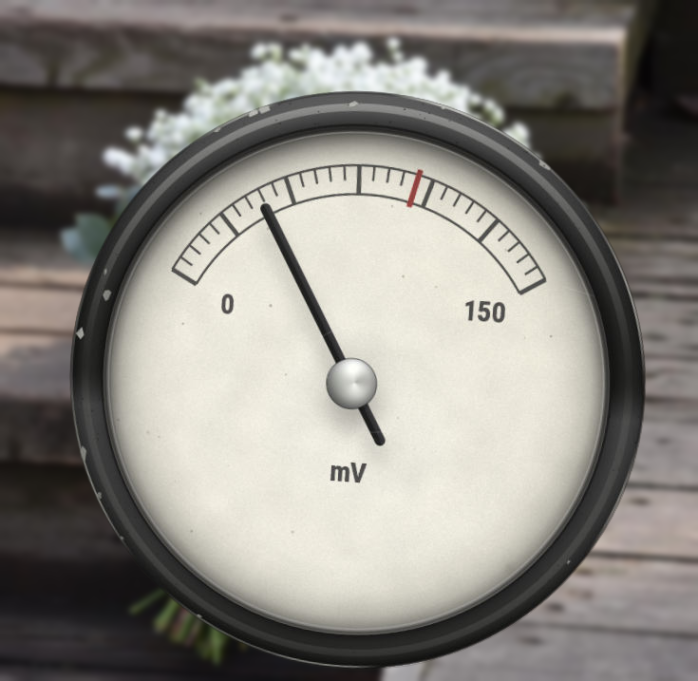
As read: **40** mV
